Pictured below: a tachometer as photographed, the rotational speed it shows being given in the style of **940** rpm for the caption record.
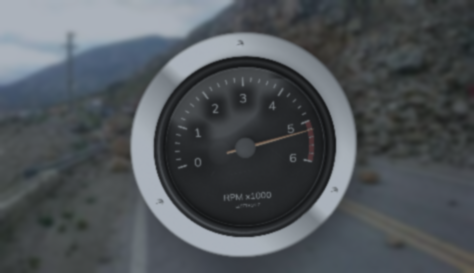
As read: **5200** rpm
